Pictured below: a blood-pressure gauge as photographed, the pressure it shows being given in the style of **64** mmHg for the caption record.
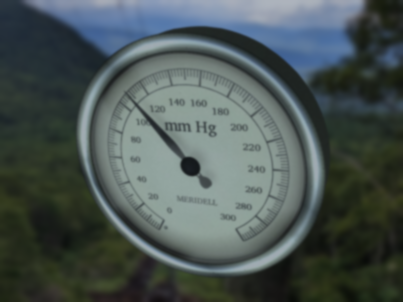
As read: **110** mmHg
